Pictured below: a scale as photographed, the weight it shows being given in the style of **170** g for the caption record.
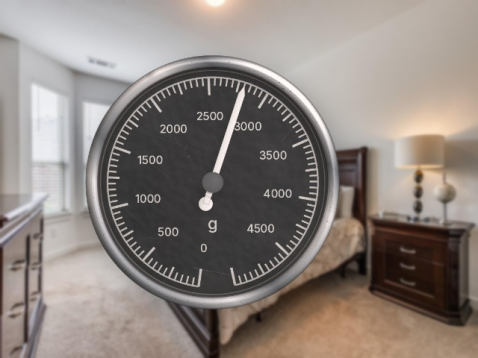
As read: **2800** g
